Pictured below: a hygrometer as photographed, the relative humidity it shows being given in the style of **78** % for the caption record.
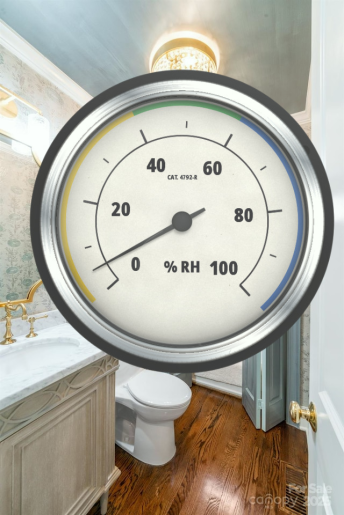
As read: **5** %
